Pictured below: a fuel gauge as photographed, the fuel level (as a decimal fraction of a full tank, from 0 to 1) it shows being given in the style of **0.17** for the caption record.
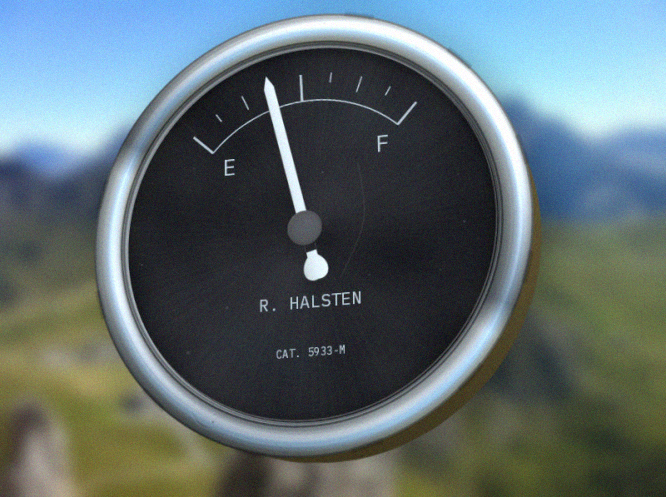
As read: **0.375**
